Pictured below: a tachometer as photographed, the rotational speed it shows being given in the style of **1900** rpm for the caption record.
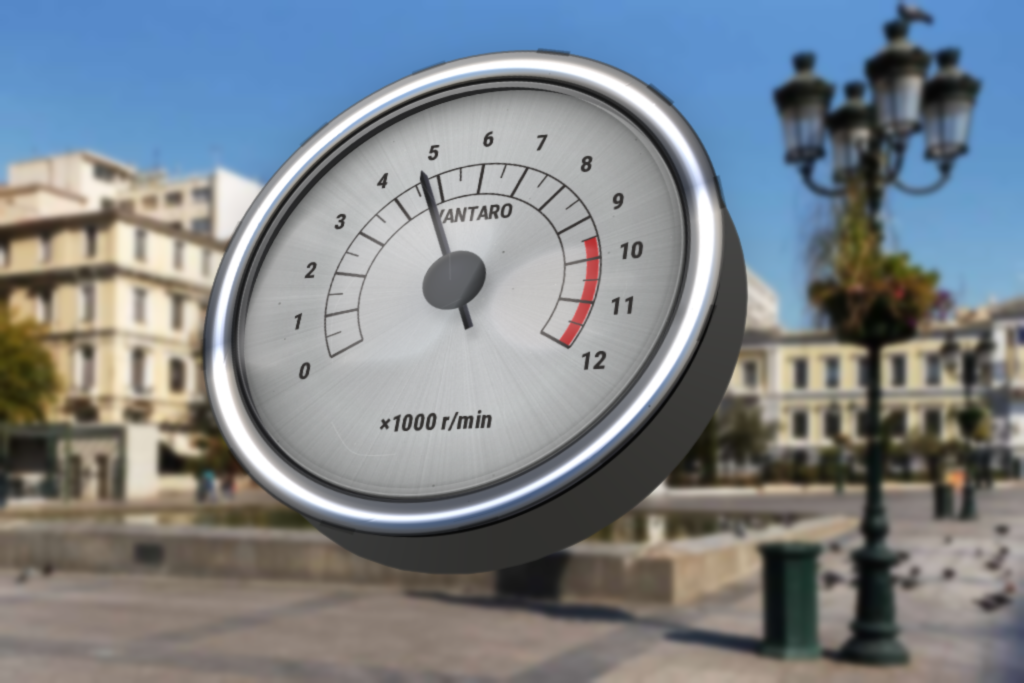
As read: **4750** rpm
